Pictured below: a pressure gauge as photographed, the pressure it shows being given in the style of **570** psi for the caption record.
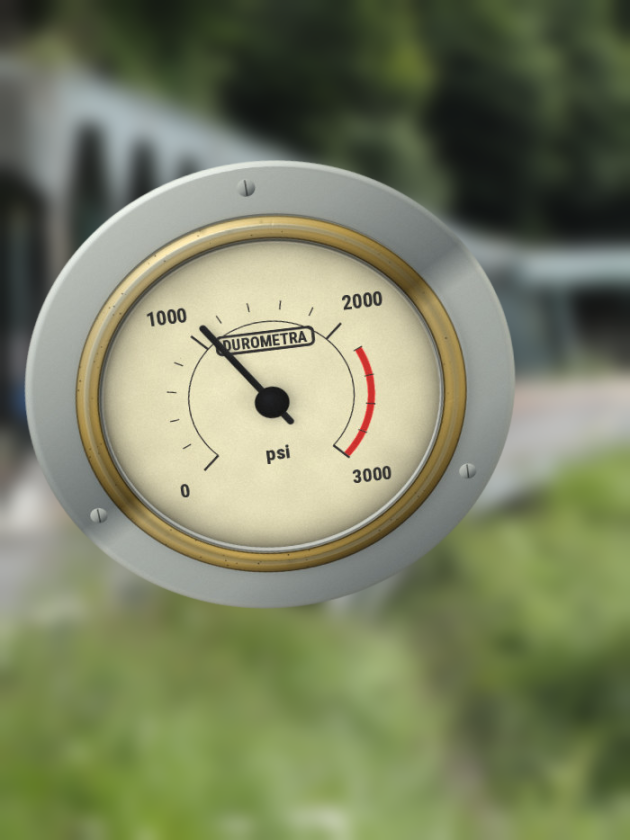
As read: **1100** psi
